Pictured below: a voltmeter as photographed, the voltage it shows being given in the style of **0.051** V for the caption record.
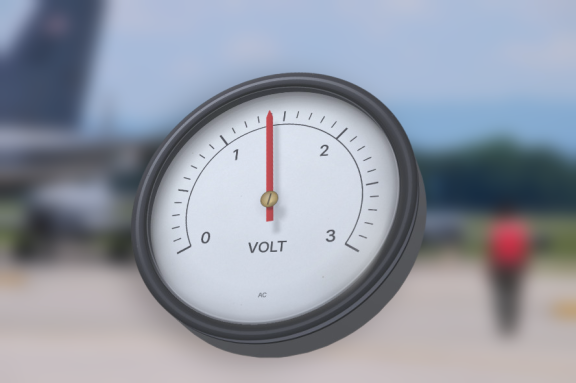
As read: **1.4** V
